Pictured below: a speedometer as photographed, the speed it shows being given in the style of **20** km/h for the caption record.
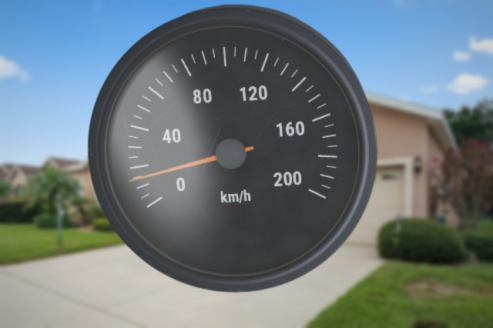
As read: **15** km/h
